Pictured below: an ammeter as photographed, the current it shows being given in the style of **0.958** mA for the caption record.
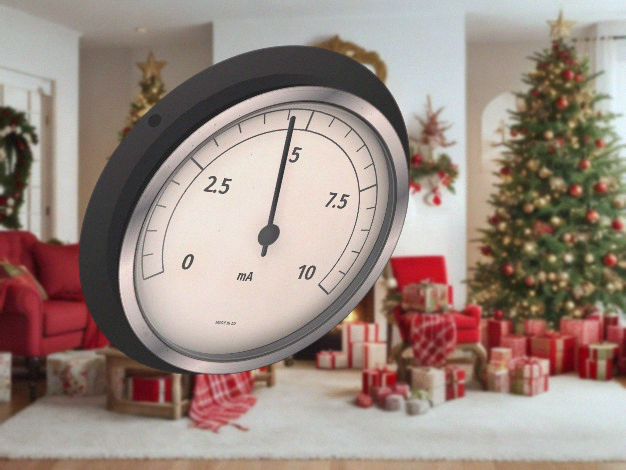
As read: **4.5** mA
